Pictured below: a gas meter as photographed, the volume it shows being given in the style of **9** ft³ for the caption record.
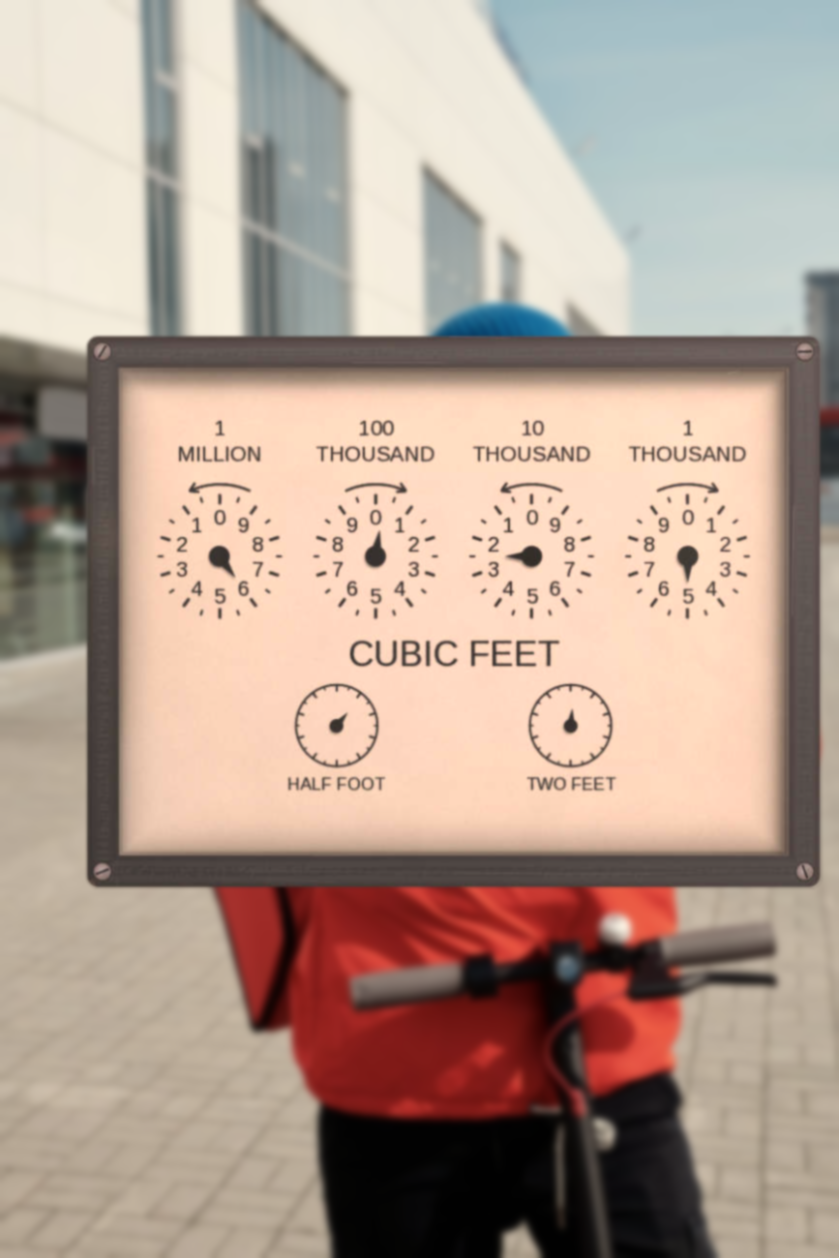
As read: **602500** ft³
